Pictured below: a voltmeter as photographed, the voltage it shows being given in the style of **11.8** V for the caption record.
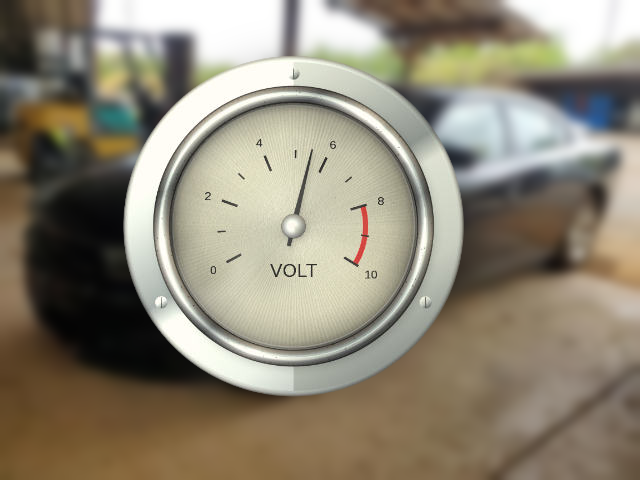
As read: **5.5** V
